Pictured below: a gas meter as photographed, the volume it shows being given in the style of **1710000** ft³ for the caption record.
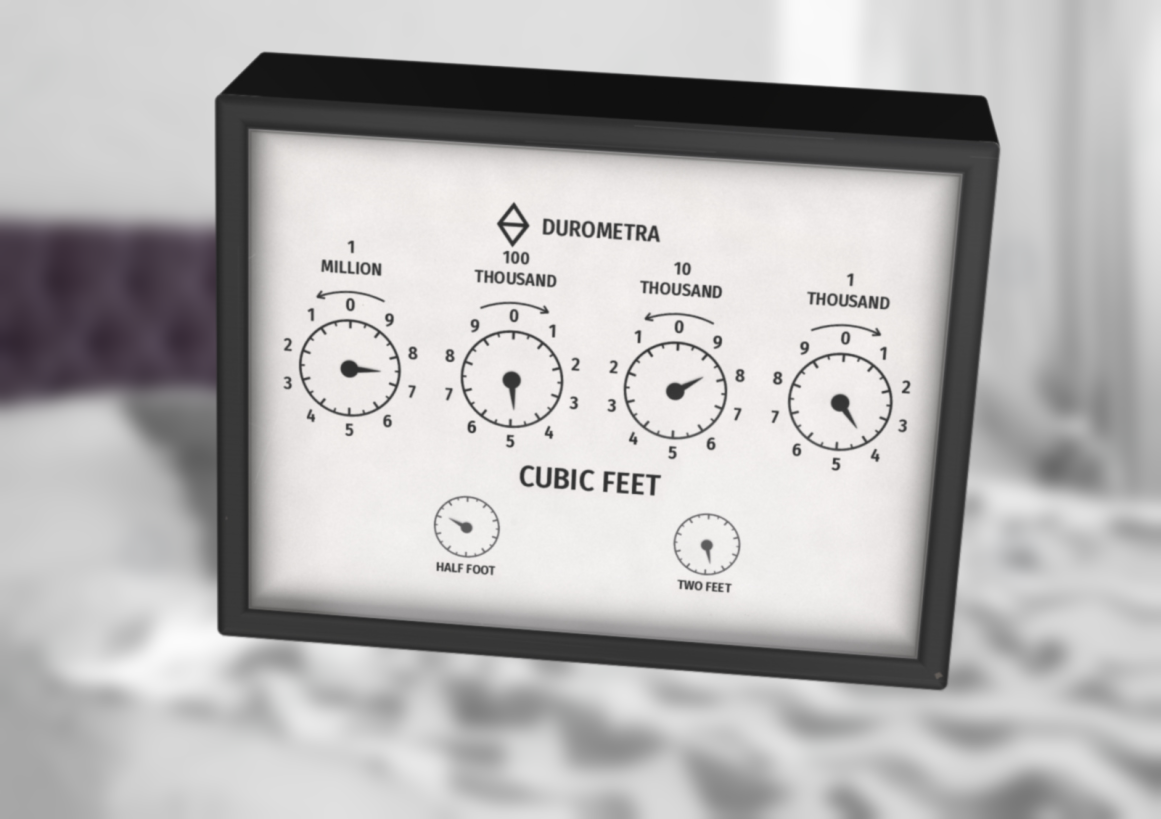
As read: **748400** ft³
